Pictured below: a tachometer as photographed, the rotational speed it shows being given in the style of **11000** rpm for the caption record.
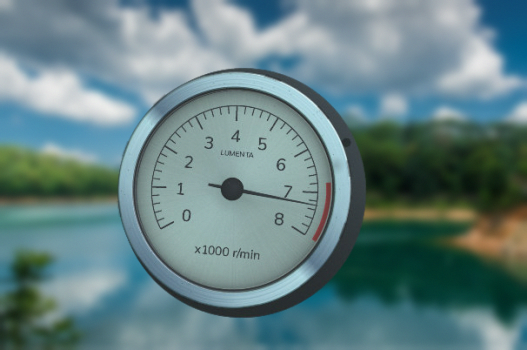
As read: **7300** rpm
